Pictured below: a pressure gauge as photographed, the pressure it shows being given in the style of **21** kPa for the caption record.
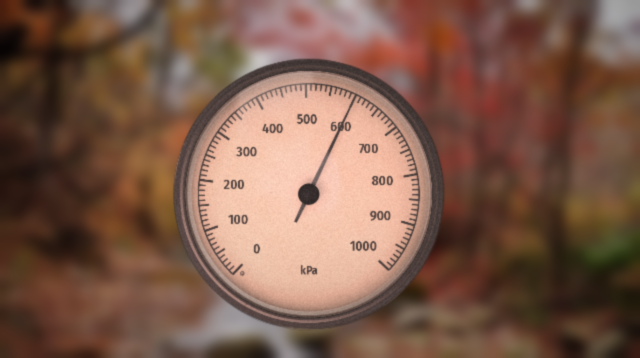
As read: **600** kPa
